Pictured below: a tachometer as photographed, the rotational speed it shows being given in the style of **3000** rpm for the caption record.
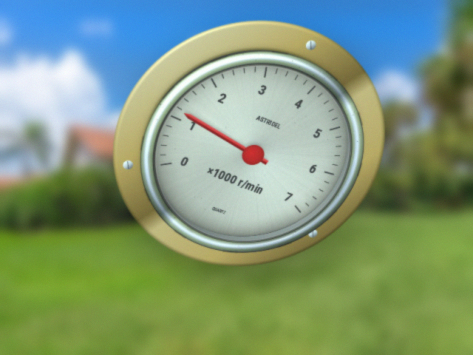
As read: **1200** rpm
